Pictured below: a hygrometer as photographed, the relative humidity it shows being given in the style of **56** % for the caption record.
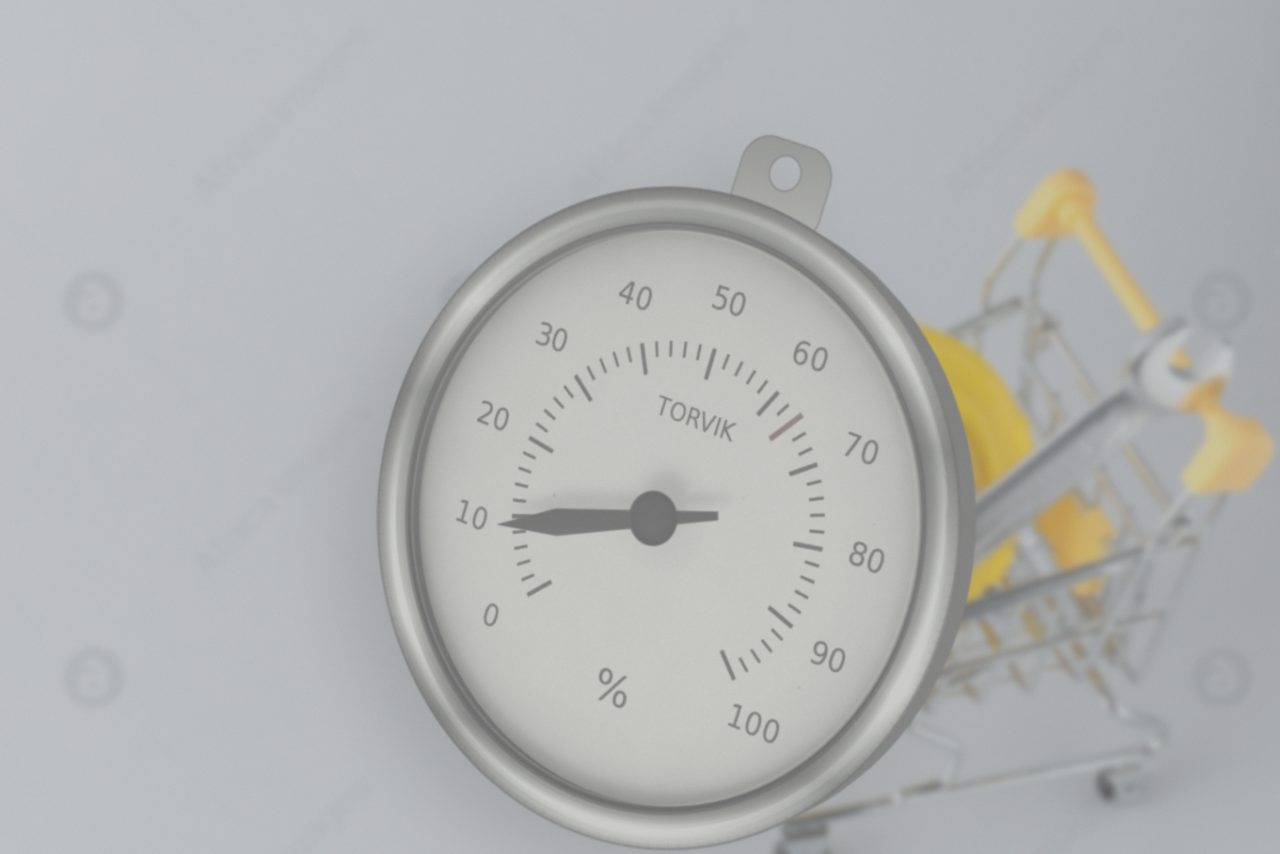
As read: **9** %
